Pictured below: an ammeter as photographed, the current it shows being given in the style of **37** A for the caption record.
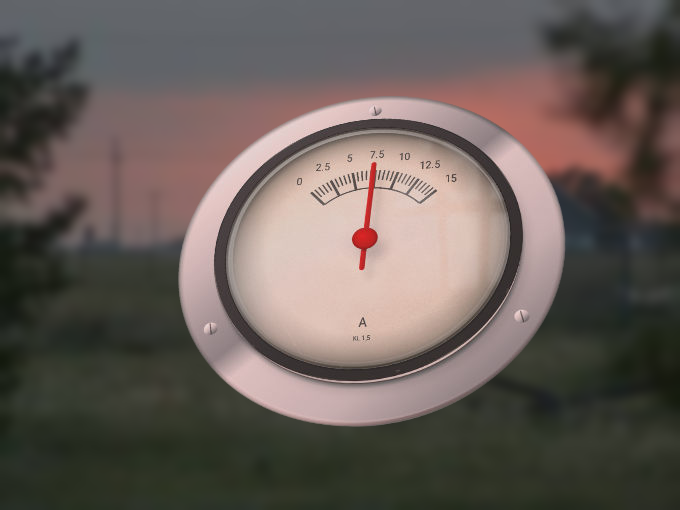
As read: **7.5** A
